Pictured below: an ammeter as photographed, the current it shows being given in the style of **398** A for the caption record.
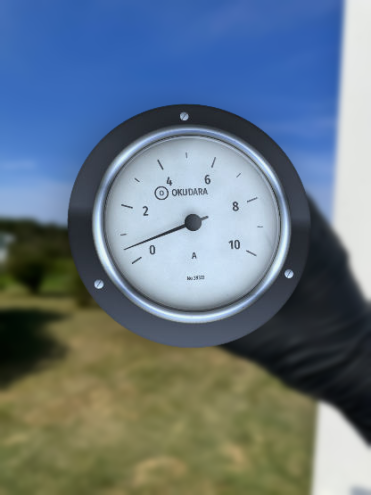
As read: **0.5** A
